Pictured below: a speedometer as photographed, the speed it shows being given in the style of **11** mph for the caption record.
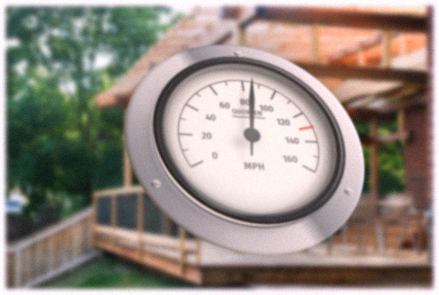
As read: **85** mph
